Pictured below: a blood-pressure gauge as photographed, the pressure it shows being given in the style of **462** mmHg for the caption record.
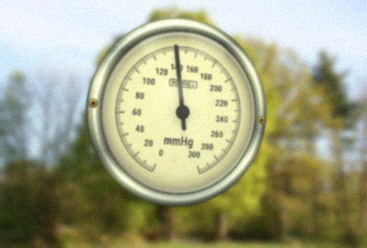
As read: **140** mmHg
